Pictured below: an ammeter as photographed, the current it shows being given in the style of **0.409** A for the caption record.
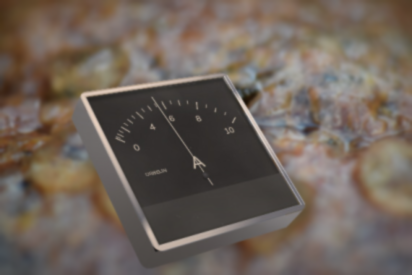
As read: **5.5** A
